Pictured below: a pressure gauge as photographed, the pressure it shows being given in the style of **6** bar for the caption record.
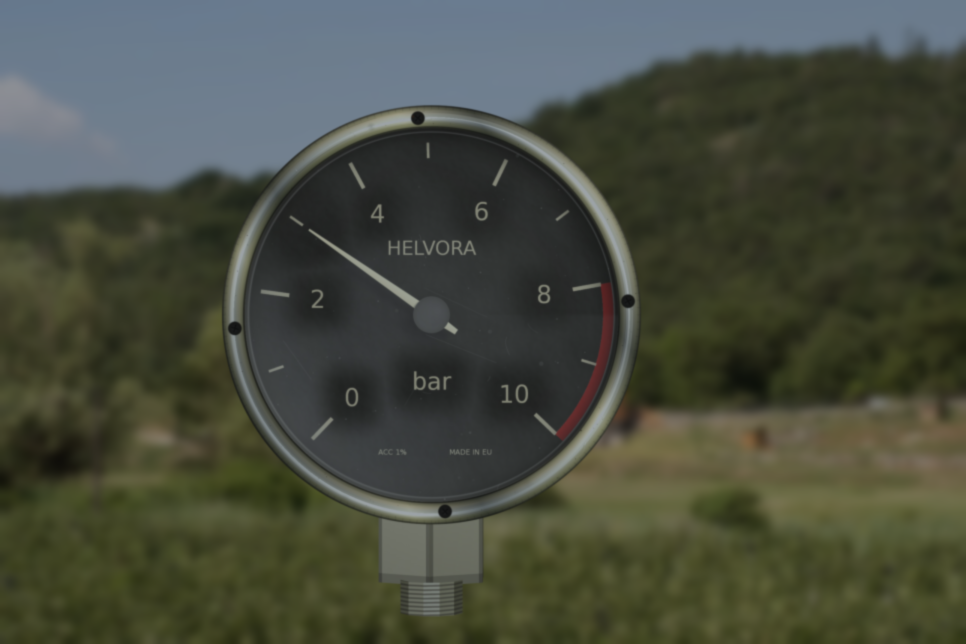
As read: **3** bar
